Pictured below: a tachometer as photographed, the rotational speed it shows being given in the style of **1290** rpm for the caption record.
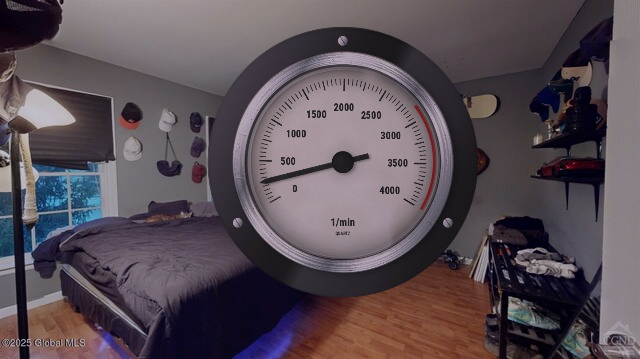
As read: **250** rpm
